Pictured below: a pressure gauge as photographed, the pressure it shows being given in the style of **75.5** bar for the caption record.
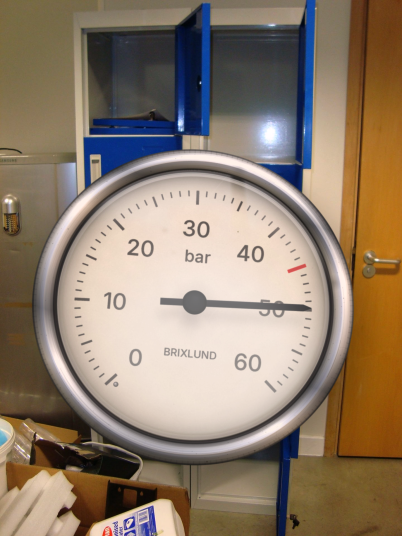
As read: **50** bar
